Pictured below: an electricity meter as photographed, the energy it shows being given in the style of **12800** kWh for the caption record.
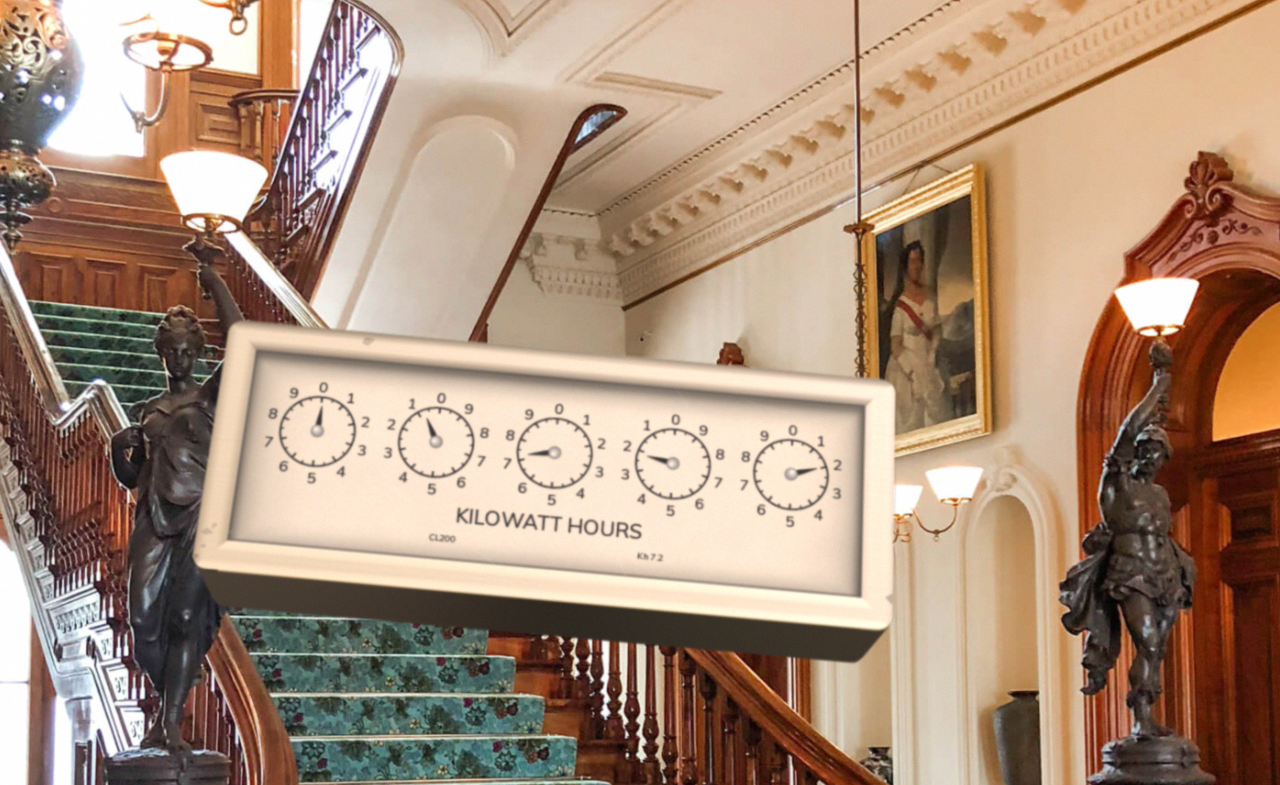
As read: **722** kWh
